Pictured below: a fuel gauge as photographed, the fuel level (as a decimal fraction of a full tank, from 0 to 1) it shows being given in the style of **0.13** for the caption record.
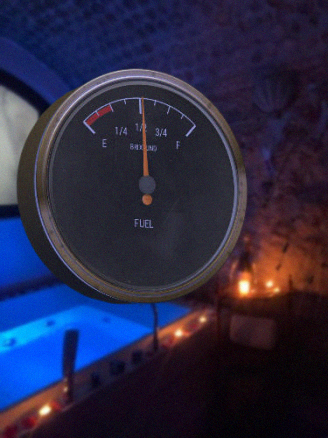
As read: **0.5**
